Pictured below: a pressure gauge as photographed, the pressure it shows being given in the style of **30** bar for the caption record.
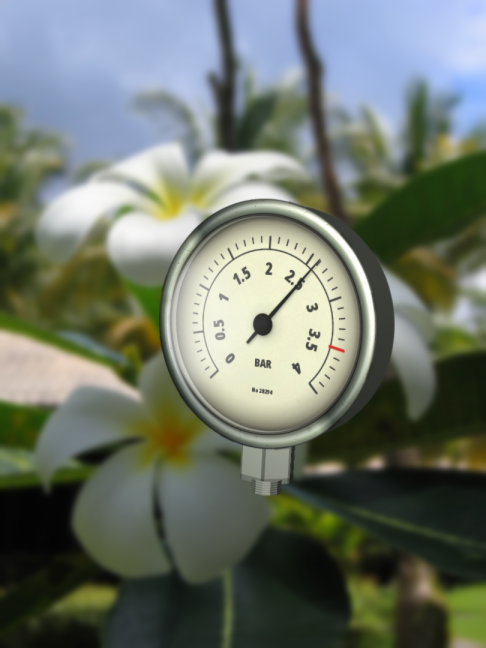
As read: **2.6** bar
